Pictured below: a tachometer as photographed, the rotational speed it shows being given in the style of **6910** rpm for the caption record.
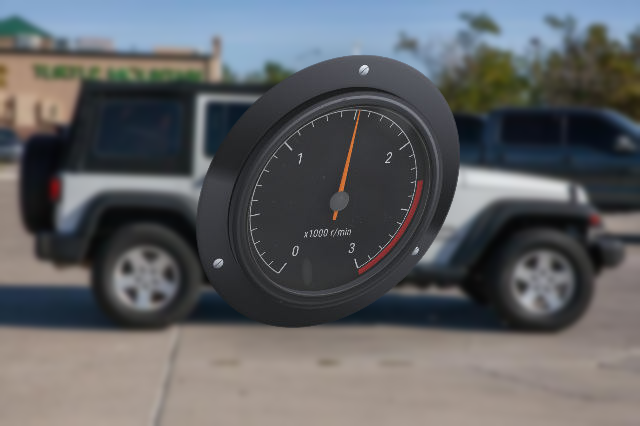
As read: **1500** rpm
